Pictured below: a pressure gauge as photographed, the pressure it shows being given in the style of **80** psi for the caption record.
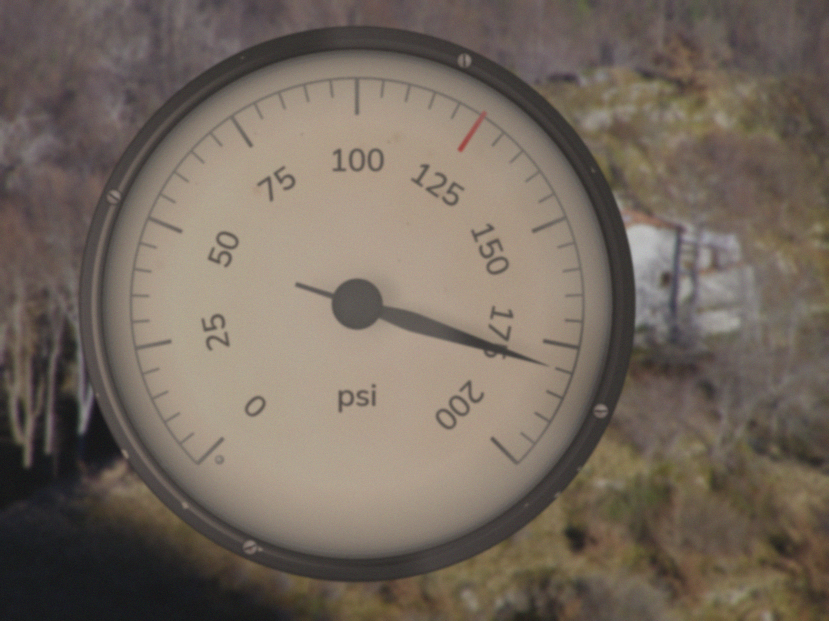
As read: **180** psi
